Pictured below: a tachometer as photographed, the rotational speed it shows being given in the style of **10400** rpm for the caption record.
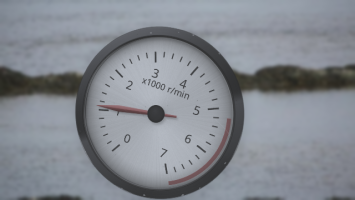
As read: **1100** rpm
